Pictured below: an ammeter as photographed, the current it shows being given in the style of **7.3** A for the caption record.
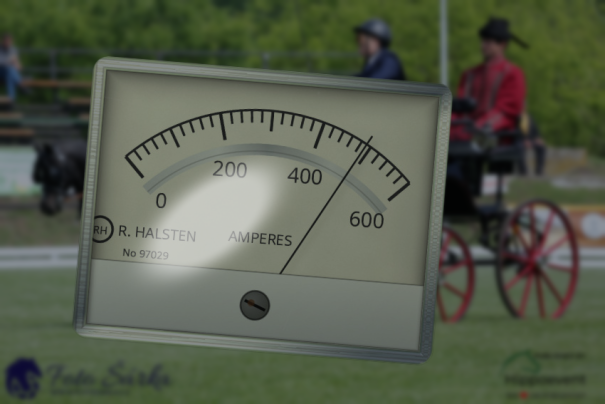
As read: **490** A
